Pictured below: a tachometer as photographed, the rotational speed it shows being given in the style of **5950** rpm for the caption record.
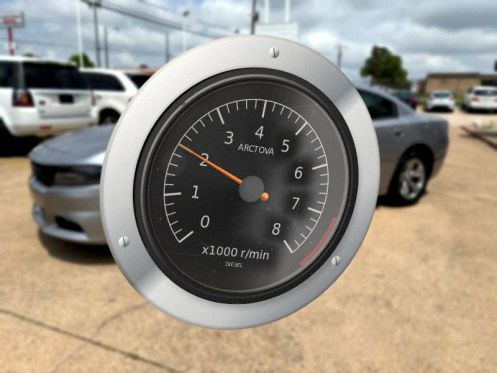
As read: **2000** rpm
